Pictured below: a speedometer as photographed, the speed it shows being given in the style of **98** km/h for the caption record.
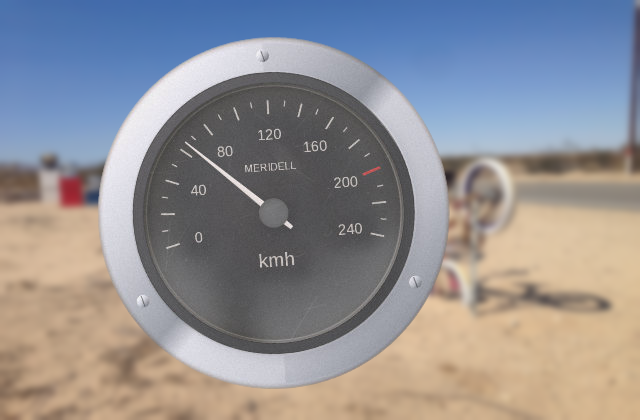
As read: **65** km/h
